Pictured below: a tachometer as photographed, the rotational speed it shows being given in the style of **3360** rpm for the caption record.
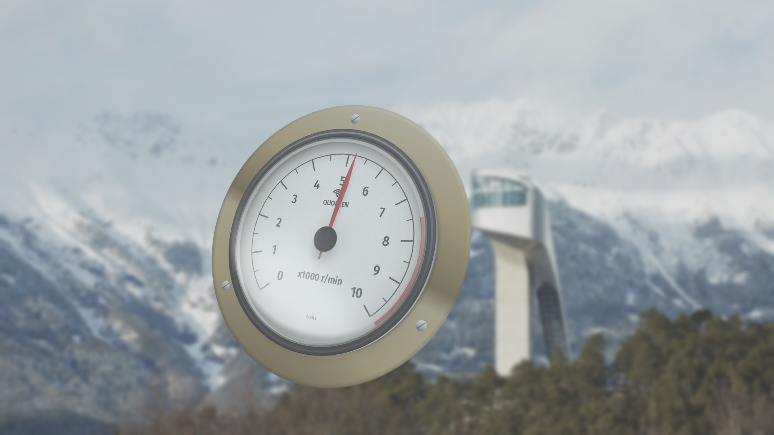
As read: **5250** rpm
